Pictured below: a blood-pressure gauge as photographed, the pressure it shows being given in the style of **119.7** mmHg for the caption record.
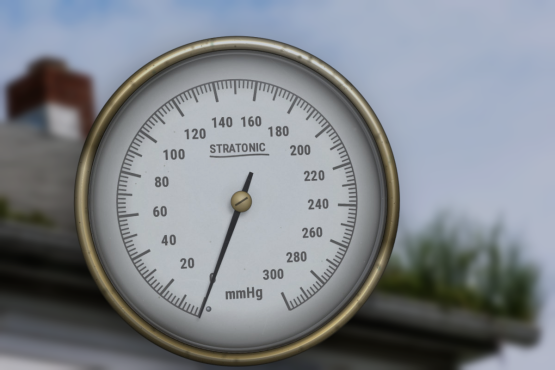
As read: **0** mmHg
